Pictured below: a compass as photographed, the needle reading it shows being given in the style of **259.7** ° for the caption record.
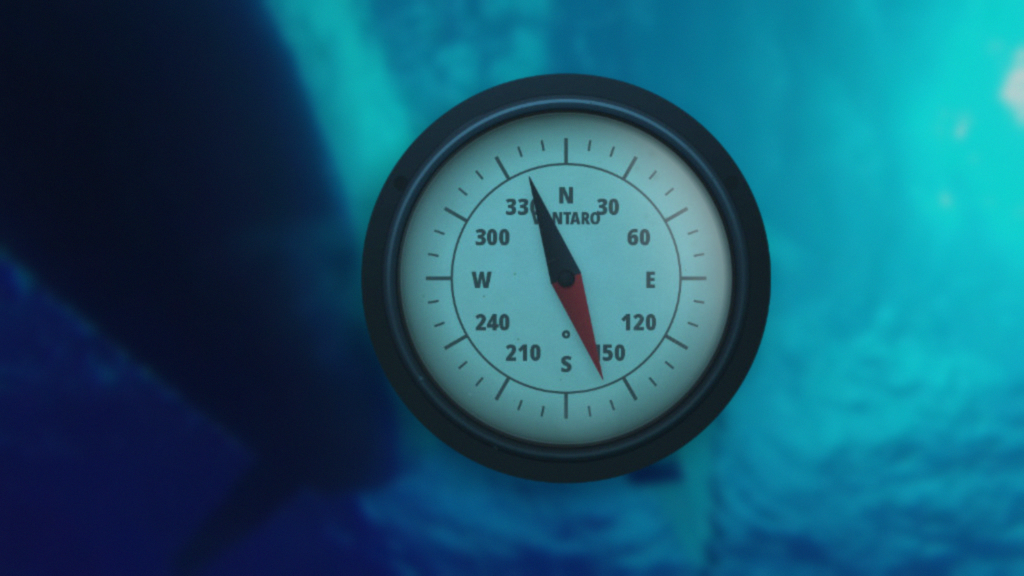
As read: **160** °
